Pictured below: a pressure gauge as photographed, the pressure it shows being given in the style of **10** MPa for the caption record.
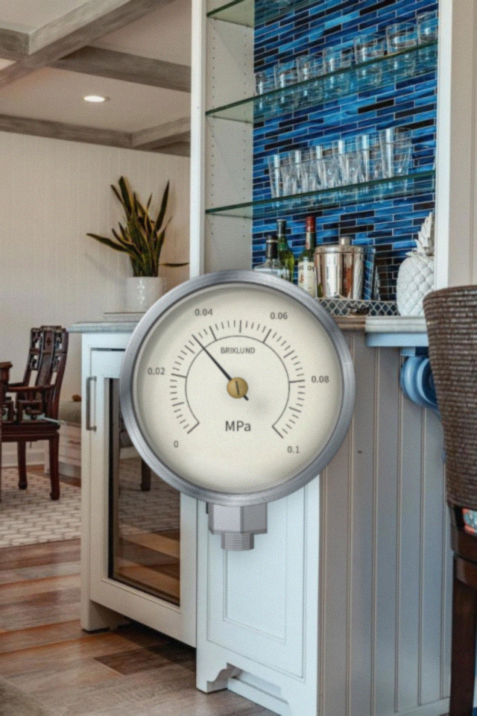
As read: **0.034** MPa
